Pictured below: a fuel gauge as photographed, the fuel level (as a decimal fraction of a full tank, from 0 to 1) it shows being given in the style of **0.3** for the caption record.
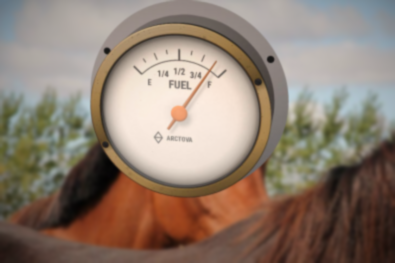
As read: **0.875**
